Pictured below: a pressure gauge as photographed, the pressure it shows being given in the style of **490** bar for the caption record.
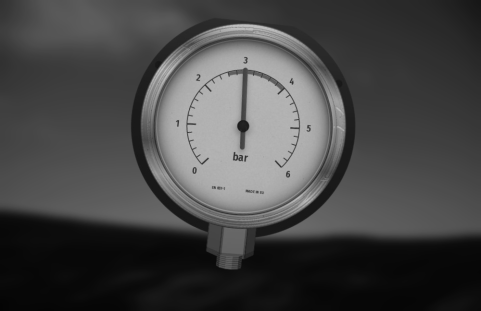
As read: **3** bar
